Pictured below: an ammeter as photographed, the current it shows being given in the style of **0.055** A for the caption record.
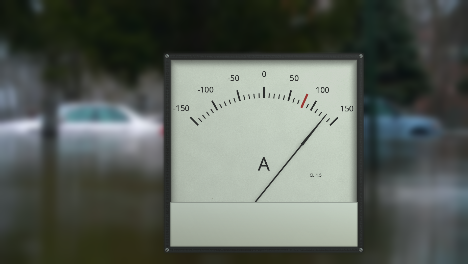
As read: **130** A
